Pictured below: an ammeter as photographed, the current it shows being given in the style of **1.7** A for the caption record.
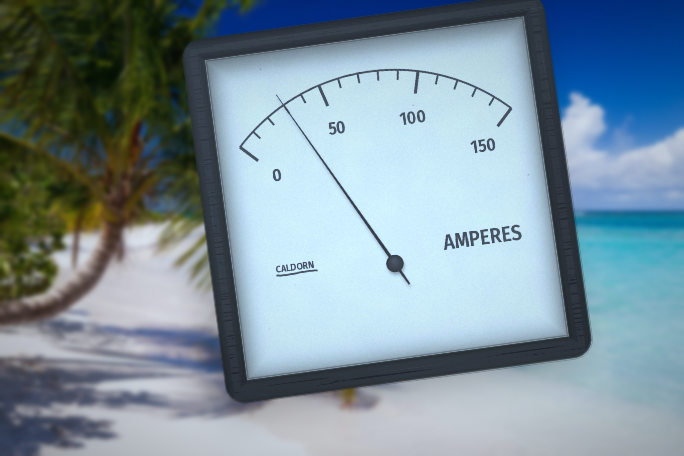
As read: **30** A
